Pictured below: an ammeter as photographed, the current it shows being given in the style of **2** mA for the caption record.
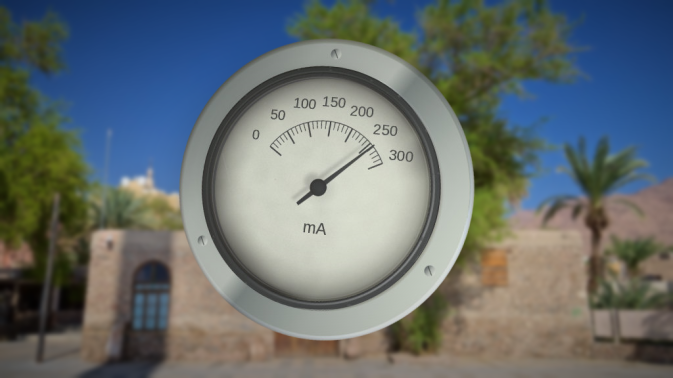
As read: **260** mA
